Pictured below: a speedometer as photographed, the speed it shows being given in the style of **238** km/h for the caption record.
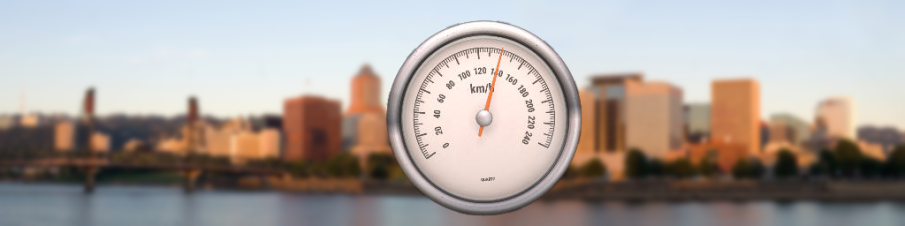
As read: **140** km/h
